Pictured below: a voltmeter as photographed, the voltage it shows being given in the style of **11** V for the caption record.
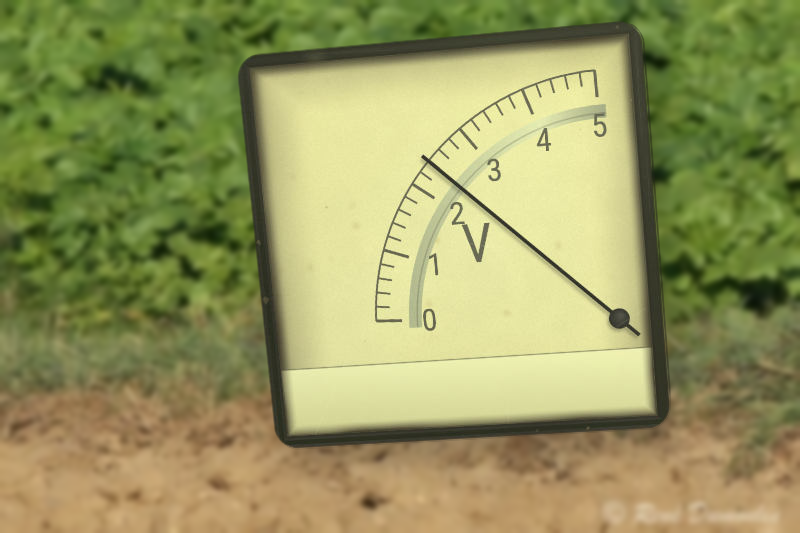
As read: **2.4** V
